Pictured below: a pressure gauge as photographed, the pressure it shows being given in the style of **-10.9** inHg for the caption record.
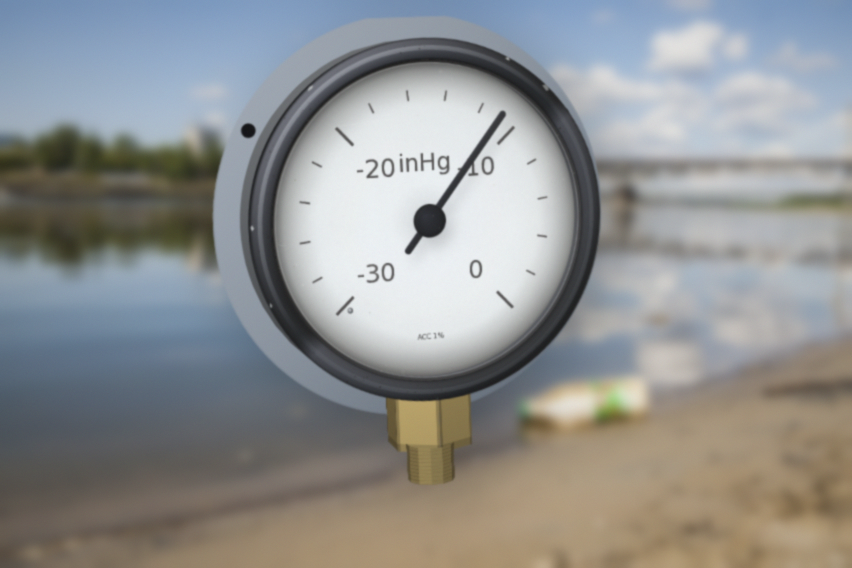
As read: **-11** inHg
